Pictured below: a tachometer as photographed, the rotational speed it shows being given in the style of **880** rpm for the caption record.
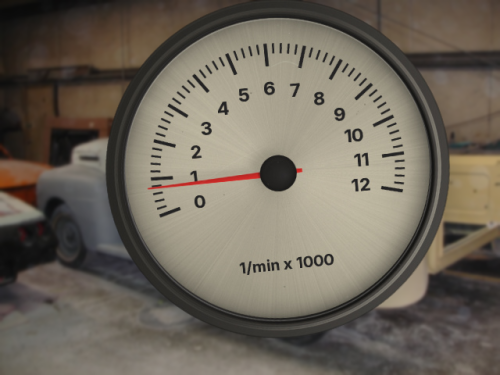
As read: **800** rpm
